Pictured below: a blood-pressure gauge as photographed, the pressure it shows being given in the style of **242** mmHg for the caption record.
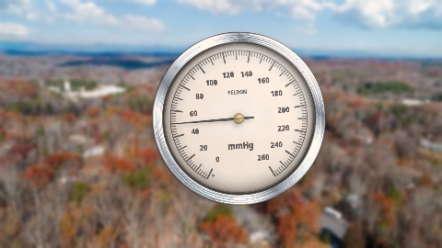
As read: **50** mmHg
